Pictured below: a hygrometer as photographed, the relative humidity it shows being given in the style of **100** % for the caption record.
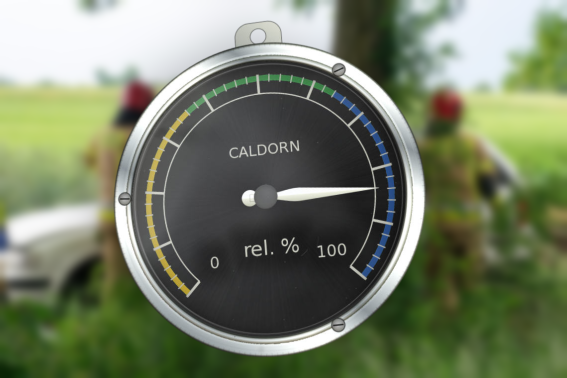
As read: **84** %
